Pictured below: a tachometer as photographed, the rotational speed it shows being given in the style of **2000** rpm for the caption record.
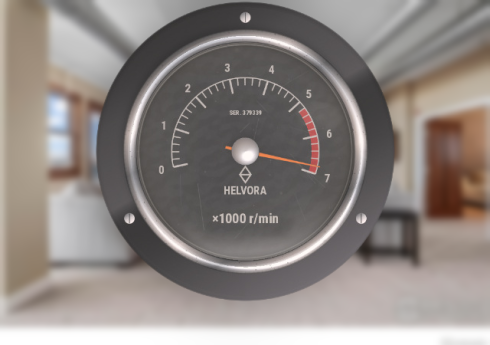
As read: **6800** rpm
